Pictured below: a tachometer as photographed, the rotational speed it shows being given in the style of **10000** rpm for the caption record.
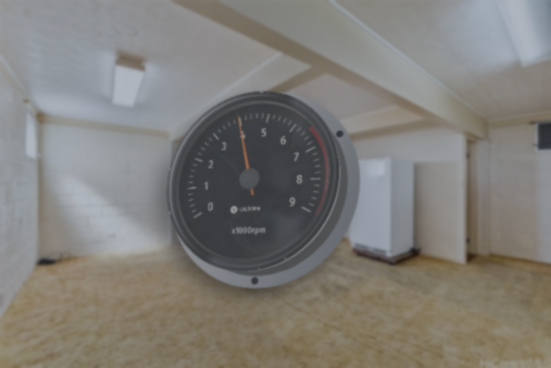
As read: **4000** rpm
